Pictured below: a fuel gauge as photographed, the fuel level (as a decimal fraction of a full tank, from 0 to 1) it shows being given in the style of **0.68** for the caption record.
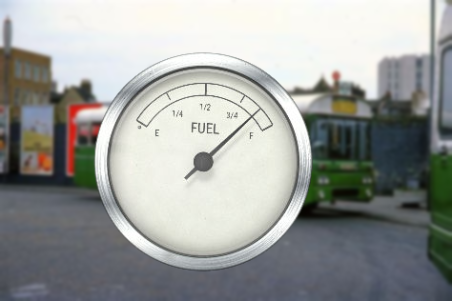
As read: **0.875**
